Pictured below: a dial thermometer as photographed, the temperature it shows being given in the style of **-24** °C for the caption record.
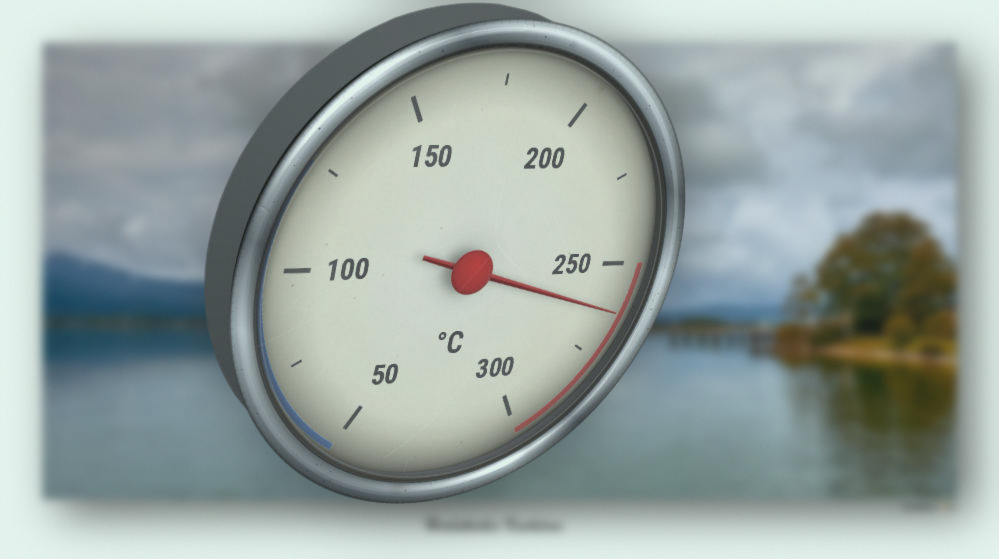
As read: **262.5** °C
